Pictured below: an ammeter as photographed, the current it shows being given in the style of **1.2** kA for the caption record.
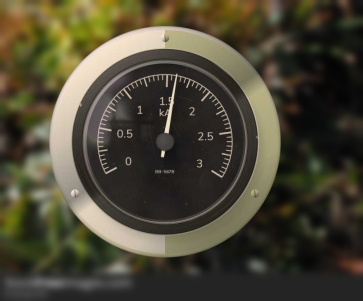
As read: **1.6** kA
